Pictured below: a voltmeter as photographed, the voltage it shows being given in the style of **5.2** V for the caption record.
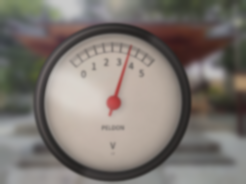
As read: **3.5** V
